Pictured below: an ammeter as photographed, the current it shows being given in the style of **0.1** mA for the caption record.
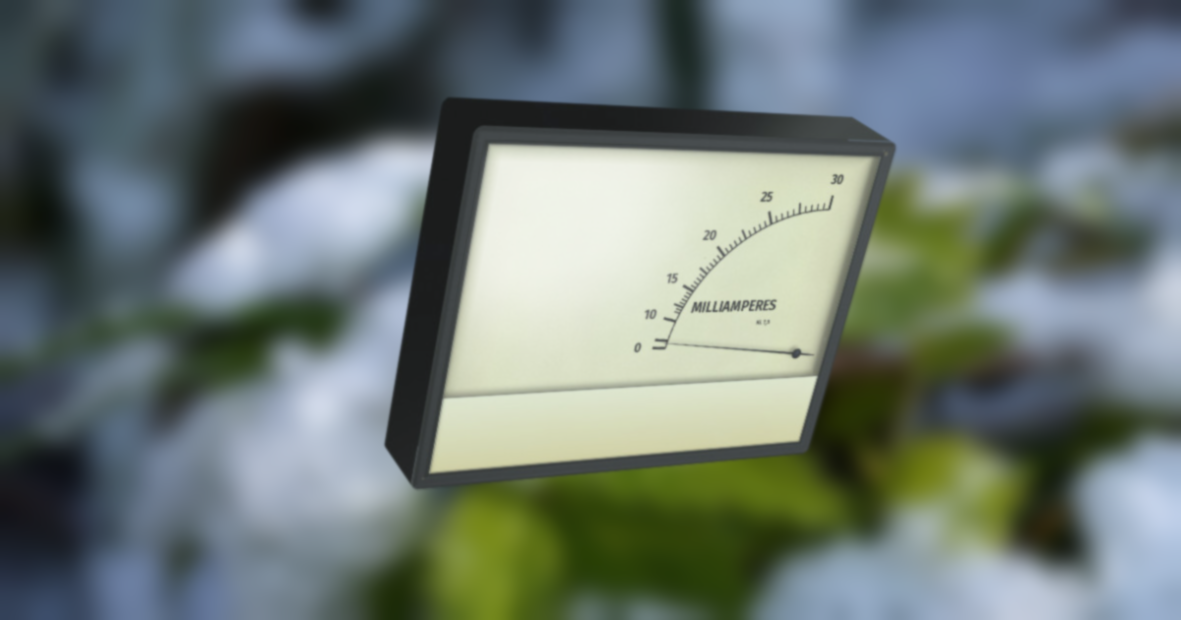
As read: **5** mA
